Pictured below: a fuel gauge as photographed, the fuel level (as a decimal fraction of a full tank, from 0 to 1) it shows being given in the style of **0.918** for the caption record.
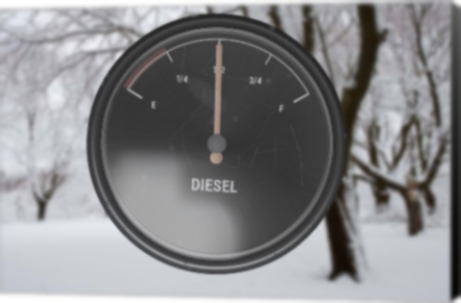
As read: **0.5**
